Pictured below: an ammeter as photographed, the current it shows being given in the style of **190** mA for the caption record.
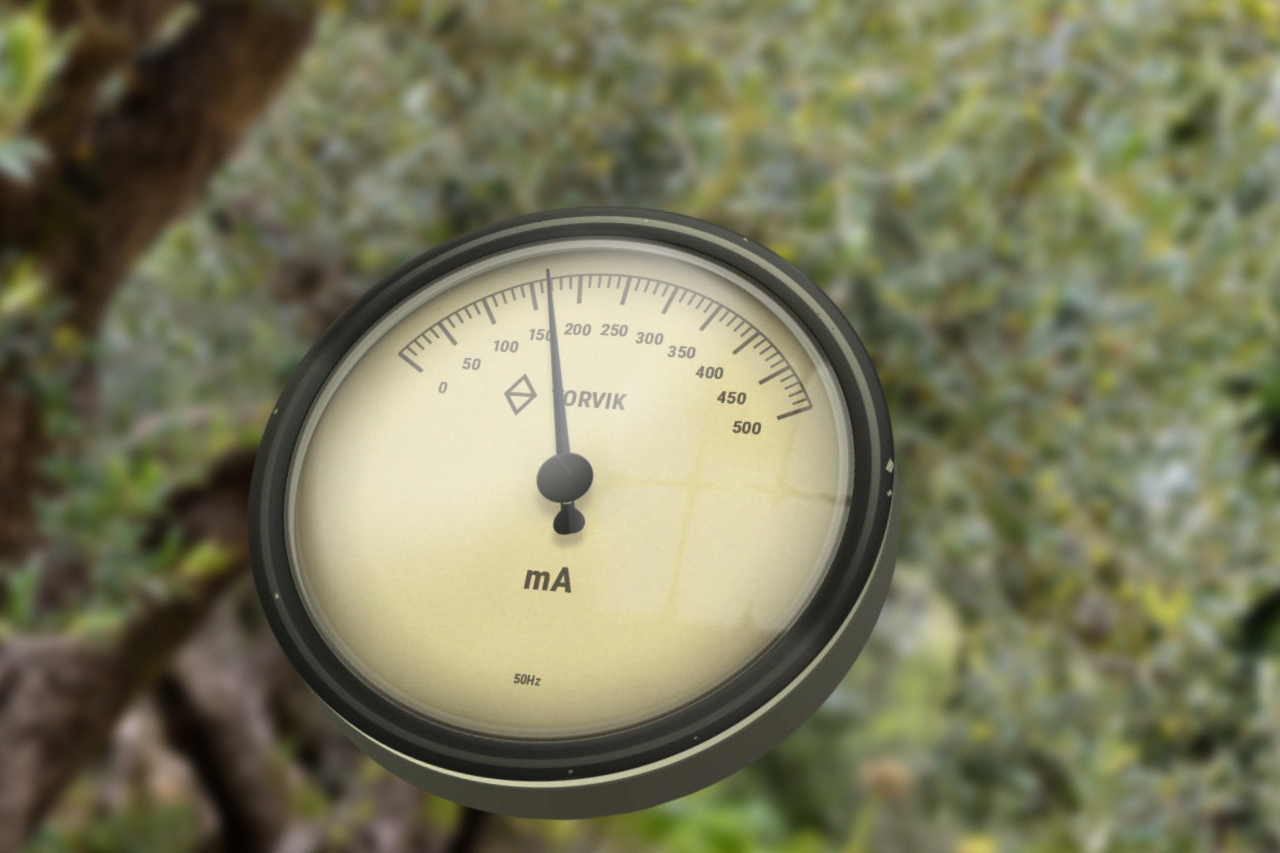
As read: **170** mA
